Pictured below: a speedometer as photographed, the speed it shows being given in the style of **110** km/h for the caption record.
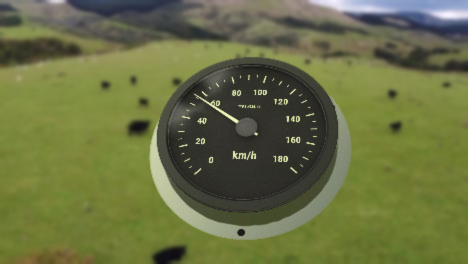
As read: **55** km/h
